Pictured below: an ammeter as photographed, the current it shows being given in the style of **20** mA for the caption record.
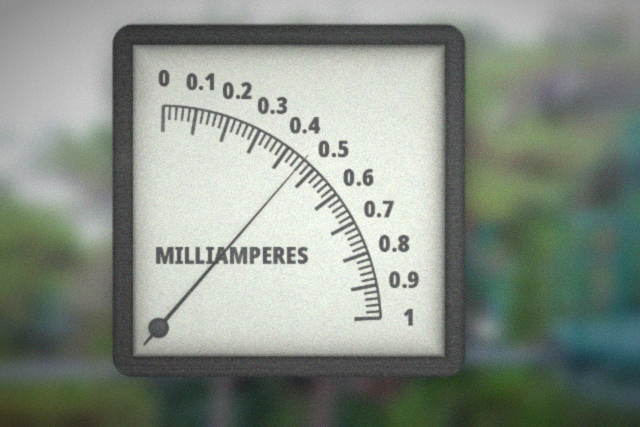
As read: **0.46** mA
